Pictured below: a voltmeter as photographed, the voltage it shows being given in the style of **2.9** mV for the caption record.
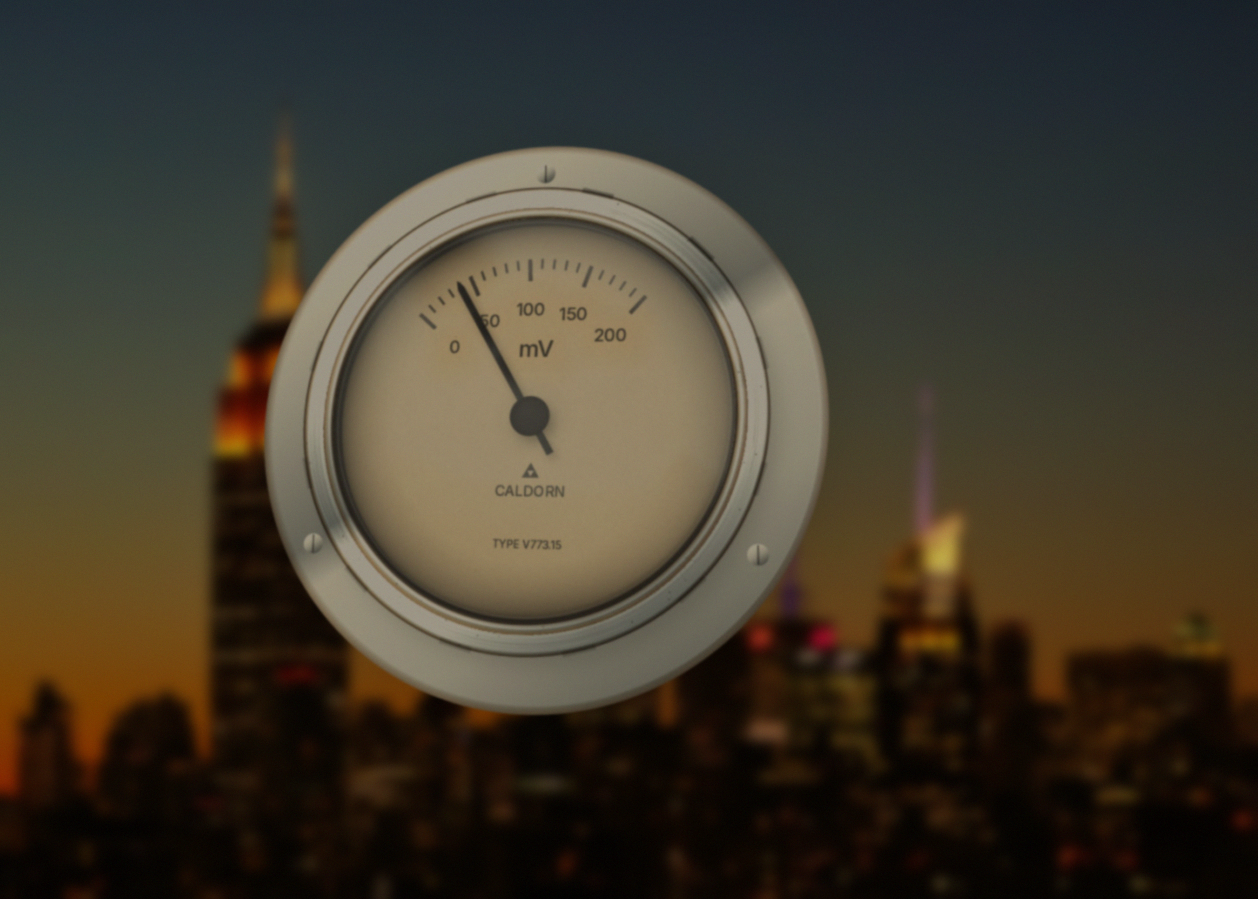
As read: **40** mV
